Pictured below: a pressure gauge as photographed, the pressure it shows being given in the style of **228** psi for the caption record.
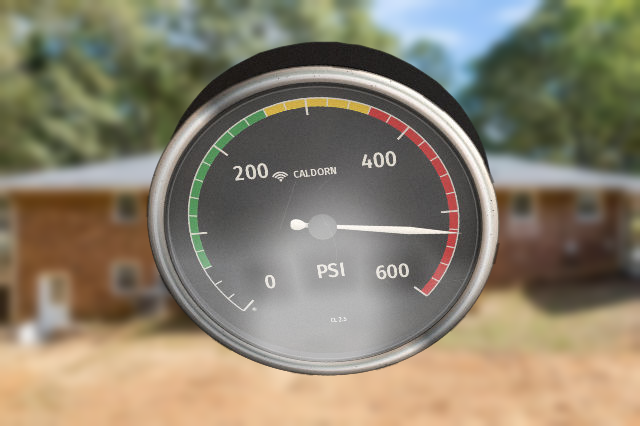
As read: **520** psi
